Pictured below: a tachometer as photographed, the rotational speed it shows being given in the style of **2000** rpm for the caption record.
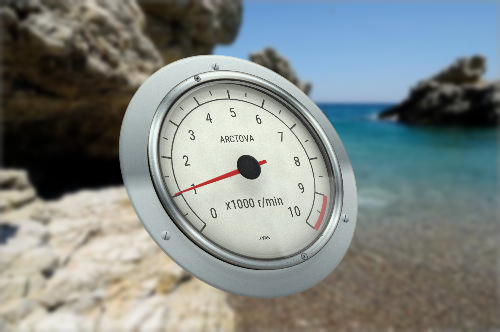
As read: **1000** rpm
